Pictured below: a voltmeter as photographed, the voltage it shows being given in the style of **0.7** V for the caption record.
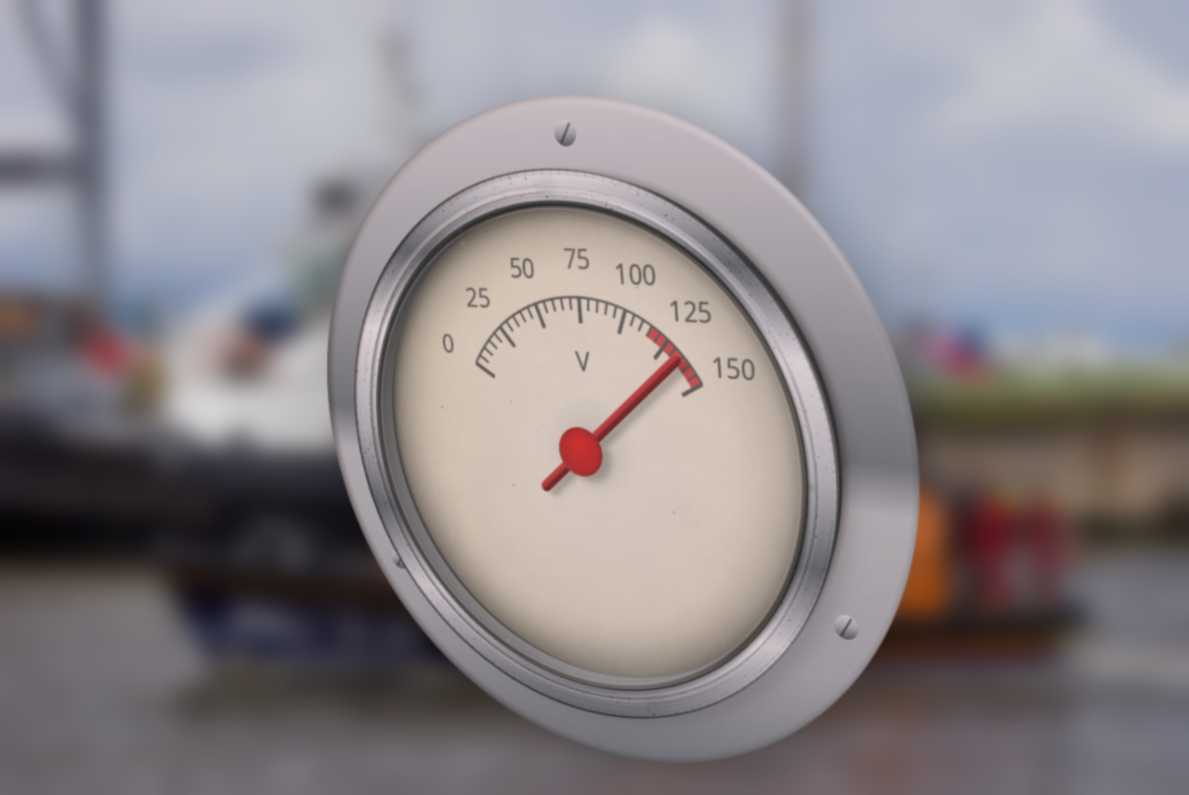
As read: **135** V
